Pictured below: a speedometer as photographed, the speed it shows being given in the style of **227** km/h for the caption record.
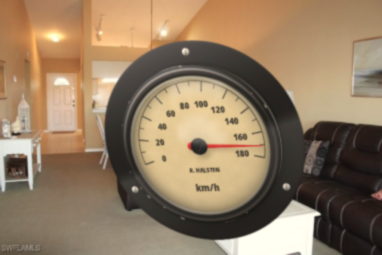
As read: **170** km/h
